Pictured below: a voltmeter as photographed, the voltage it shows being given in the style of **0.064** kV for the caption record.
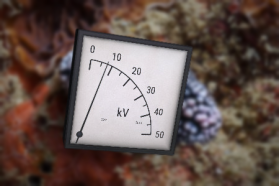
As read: **7.5** kV
